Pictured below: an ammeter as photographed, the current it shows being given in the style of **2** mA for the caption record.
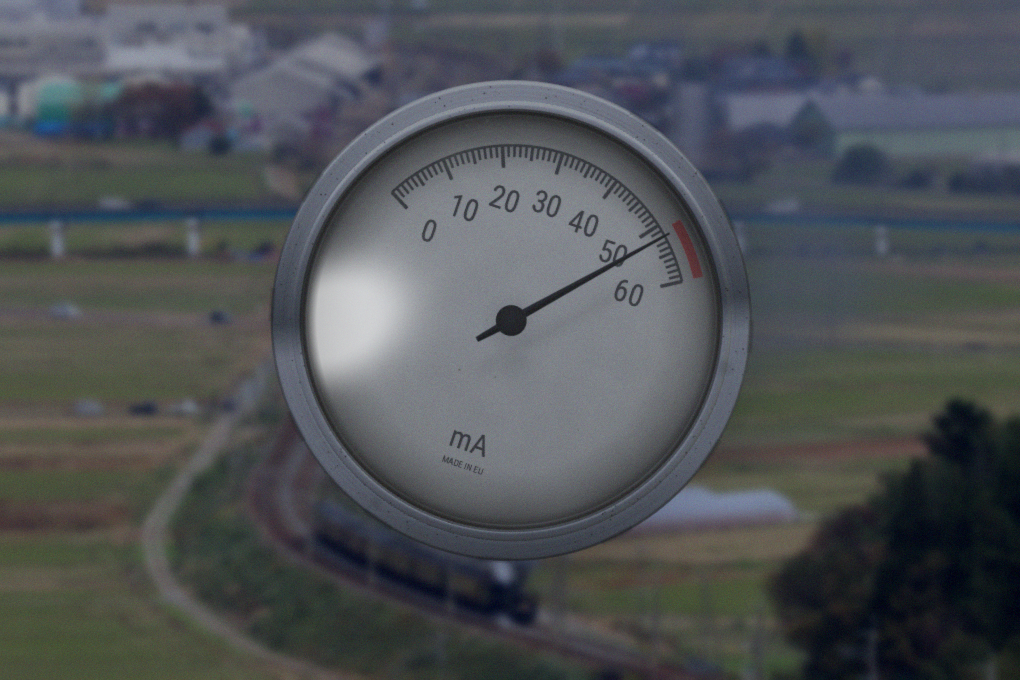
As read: **52** mA
